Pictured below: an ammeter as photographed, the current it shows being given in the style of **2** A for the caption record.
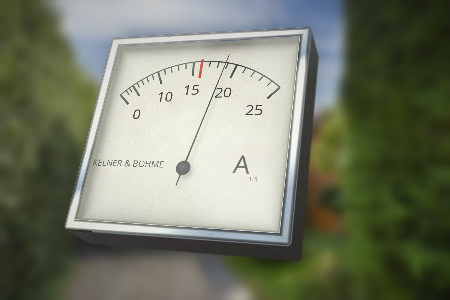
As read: **19** A
